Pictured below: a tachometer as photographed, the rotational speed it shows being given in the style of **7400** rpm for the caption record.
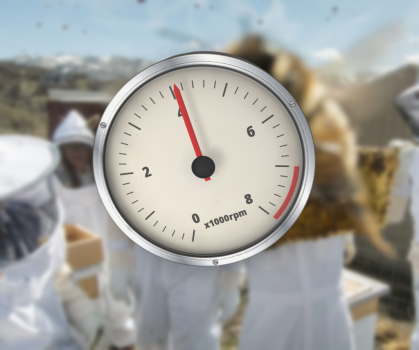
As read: **4100** rpm
